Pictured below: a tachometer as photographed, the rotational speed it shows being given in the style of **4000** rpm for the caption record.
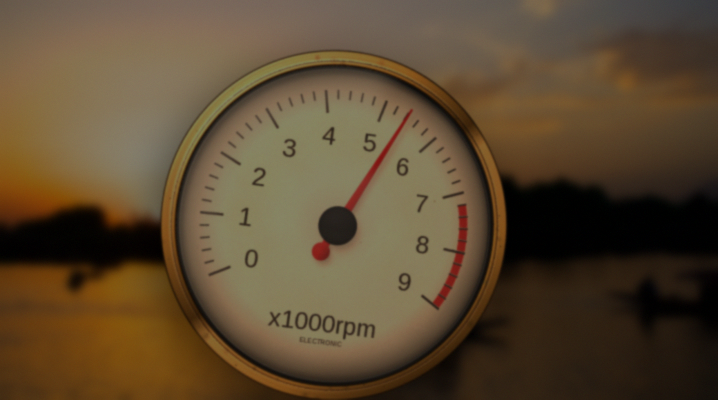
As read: **5400** rpm
